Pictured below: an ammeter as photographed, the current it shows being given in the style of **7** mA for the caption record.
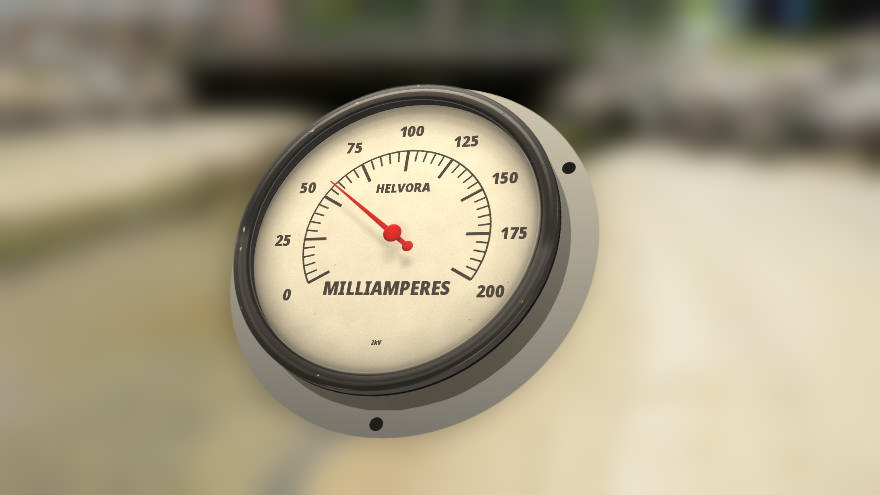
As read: **57.5** mA
